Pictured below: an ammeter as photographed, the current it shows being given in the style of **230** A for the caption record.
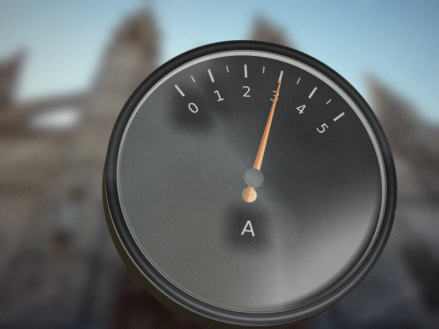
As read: **3** A
